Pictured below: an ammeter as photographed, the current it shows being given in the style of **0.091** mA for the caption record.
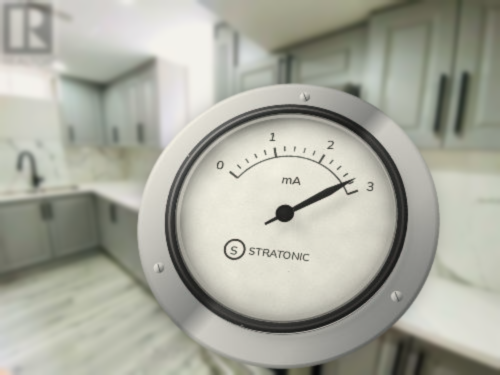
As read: **2.8** mA
